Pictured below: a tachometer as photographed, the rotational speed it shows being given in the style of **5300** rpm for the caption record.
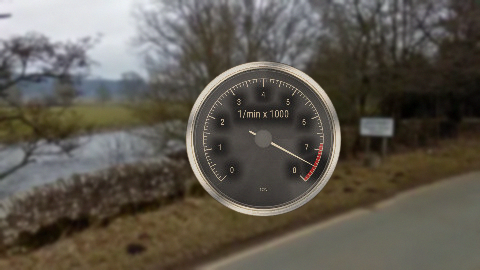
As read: **7500** rpm
